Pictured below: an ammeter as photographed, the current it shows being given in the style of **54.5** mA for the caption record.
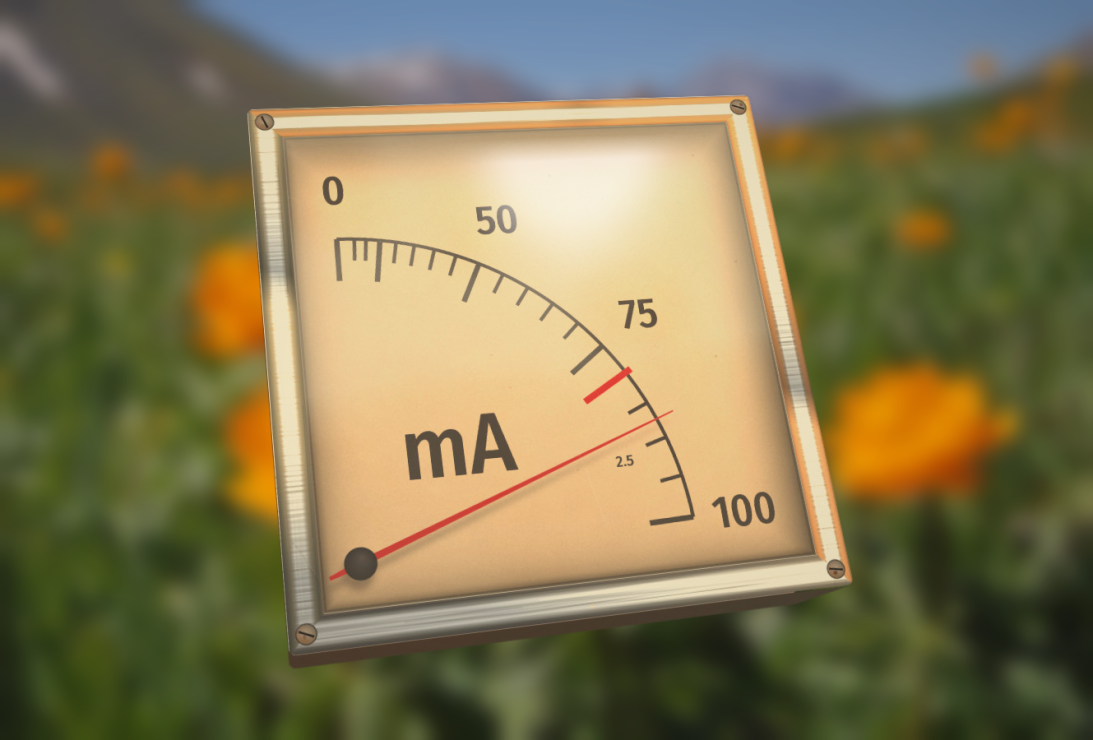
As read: **87.5** mA
